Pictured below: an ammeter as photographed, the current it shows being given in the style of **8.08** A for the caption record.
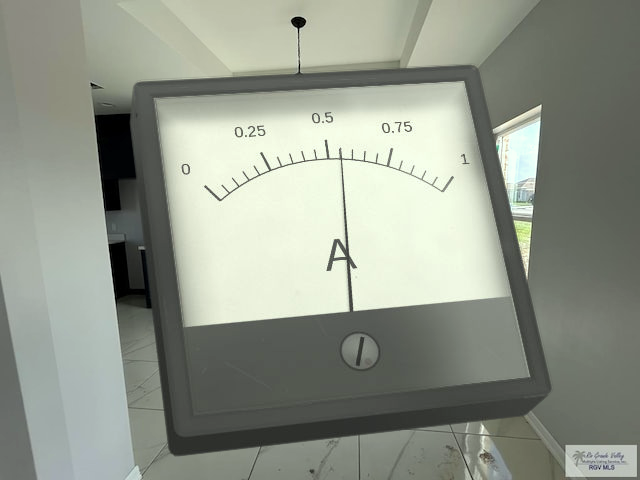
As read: **0.55** A
